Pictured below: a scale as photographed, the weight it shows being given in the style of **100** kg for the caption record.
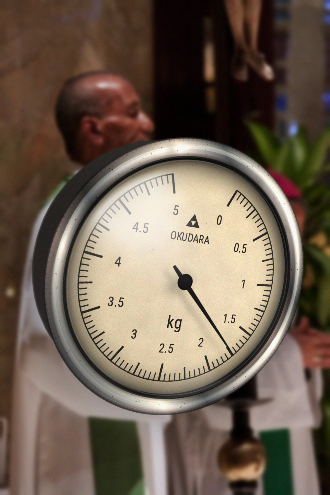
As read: **1.75** kg
